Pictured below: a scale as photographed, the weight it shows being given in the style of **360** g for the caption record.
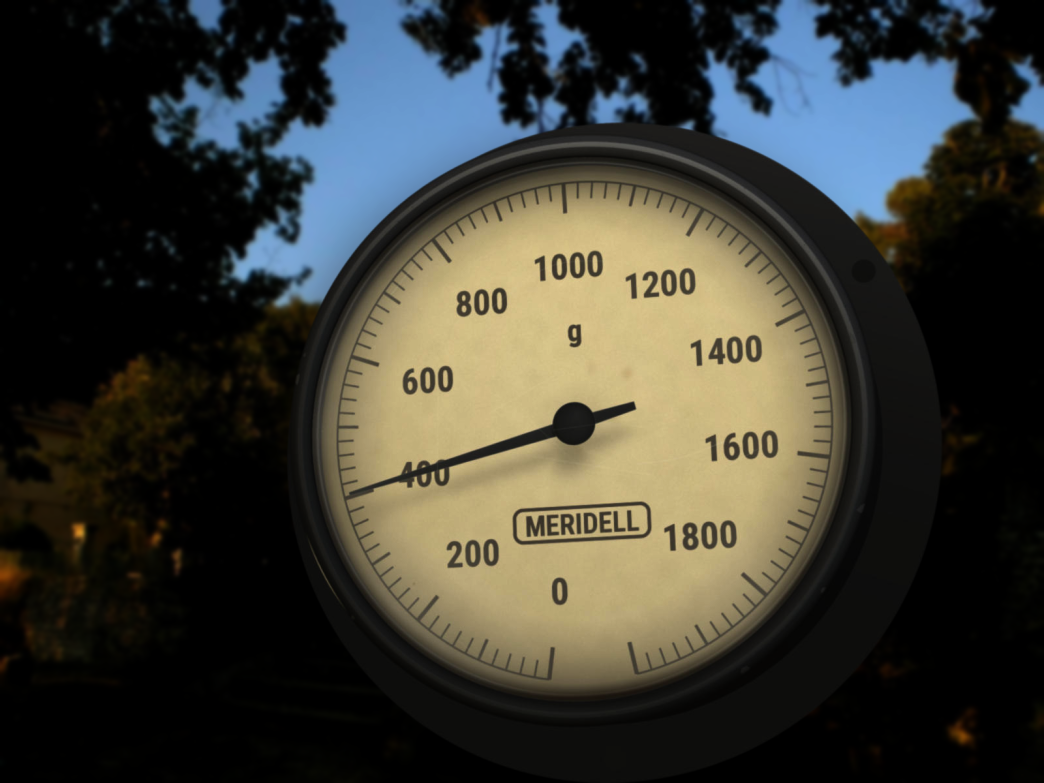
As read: **400** g
